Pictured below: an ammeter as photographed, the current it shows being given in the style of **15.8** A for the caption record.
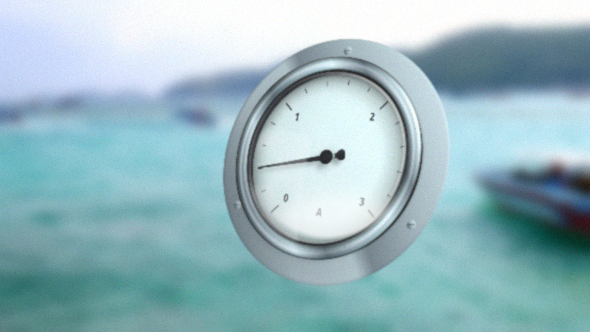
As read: **0.4** A
